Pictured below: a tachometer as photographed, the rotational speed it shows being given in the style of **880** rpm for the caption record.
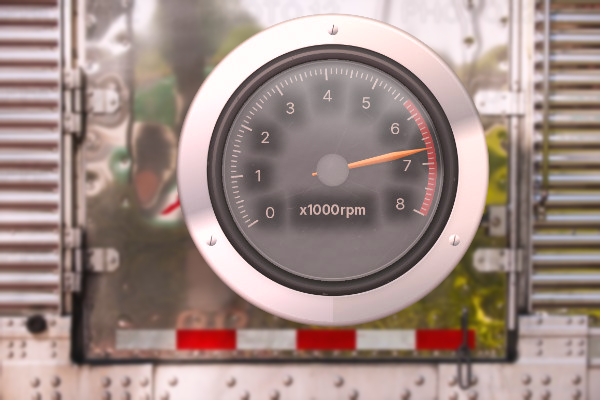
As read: **6700** rpm
